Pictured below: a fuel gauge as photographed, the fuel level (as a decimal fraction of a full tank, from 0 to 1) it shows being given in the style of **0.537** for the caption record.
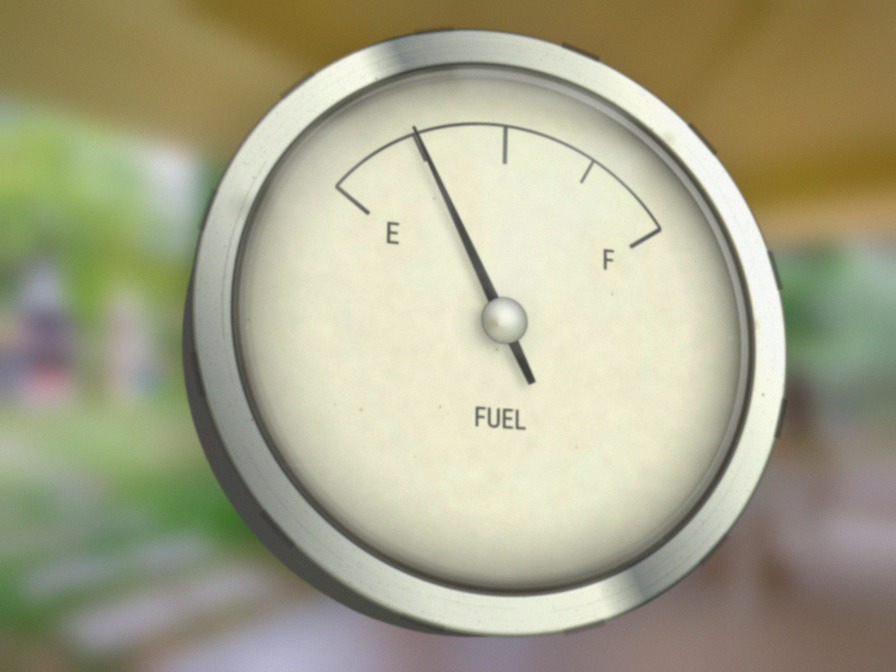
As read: **0.25**
